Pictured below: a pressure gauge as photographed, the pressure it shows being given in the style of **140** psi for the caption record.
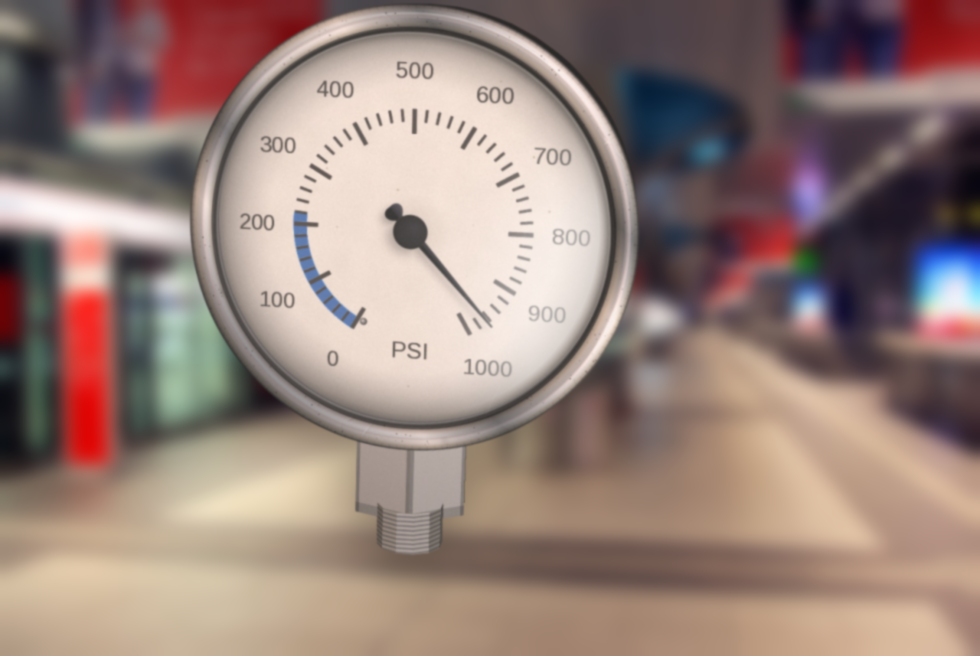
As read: **960** psi
